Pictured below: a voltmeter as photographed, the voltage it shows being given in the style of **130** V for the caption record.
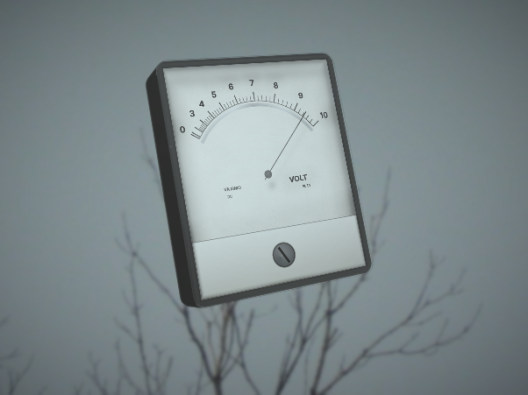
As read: **9.4** V
